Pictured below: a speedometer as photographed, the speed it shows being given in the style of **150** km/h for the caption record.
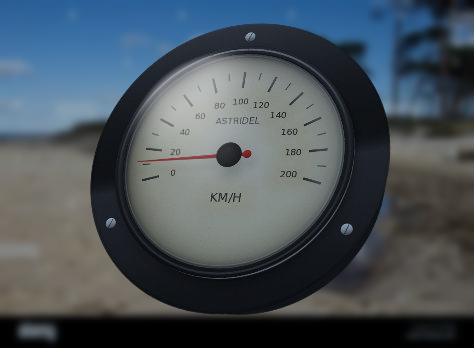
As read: **10** km/h
